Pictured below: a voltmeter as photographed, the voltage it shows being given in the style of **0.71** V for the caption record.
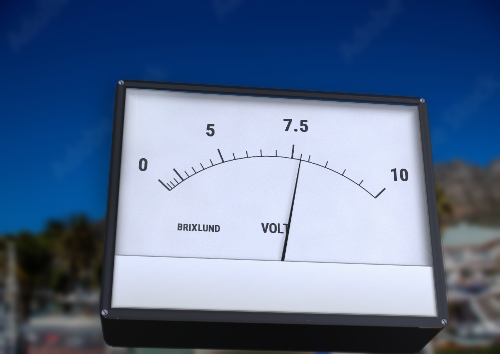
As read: **7.75** V
